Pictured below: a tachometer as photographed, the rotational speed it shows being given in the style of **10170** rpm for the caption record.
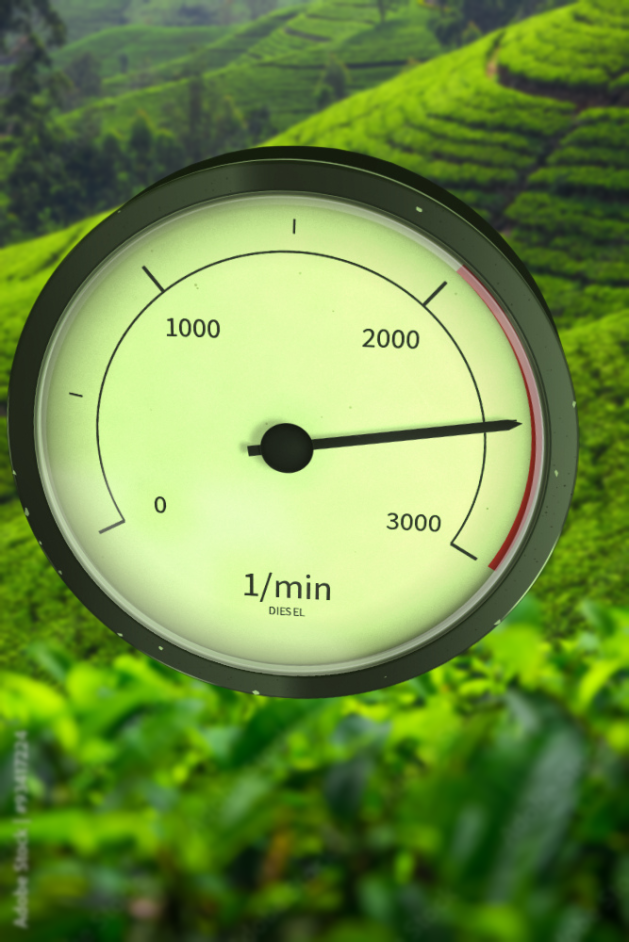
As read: **2500** rpm
